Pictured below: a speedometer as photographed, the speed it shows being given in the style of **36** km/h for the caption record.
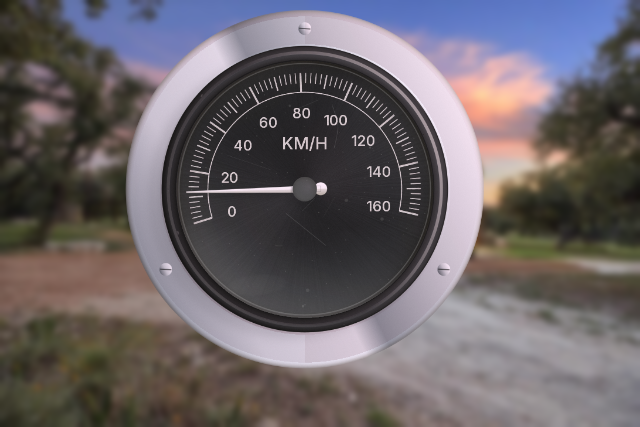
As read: **12** km/h
